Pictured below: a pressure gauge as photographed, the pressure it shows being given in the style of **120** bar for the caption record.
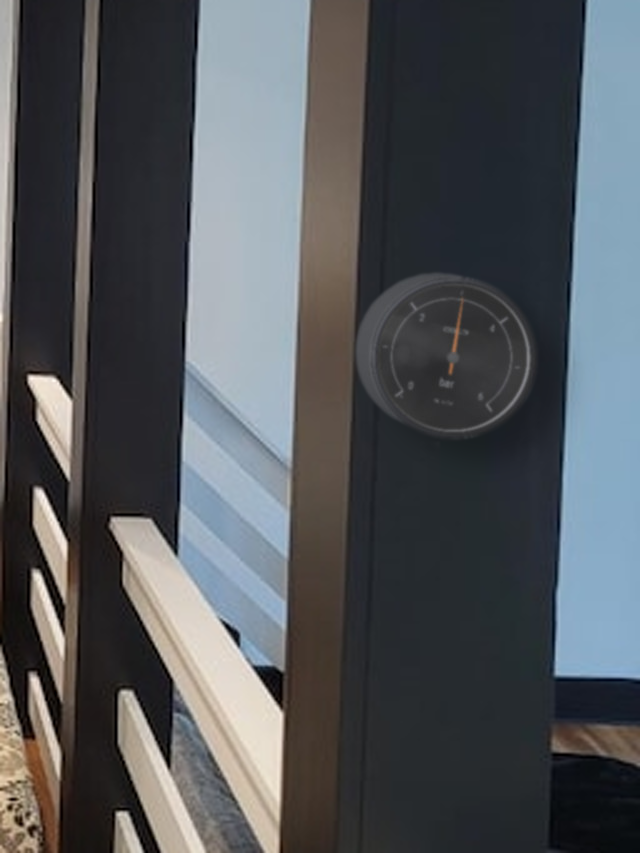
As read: **3** bar
